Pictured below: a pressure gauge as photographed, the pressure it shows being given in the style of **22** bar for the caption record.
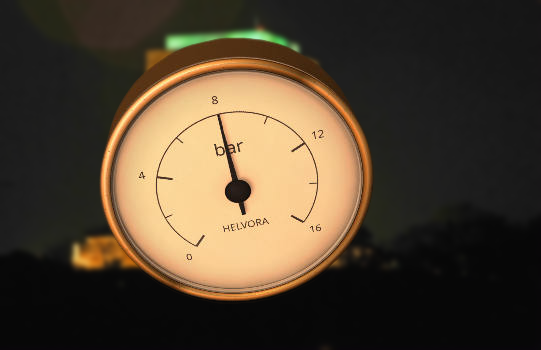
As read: **8** bar
